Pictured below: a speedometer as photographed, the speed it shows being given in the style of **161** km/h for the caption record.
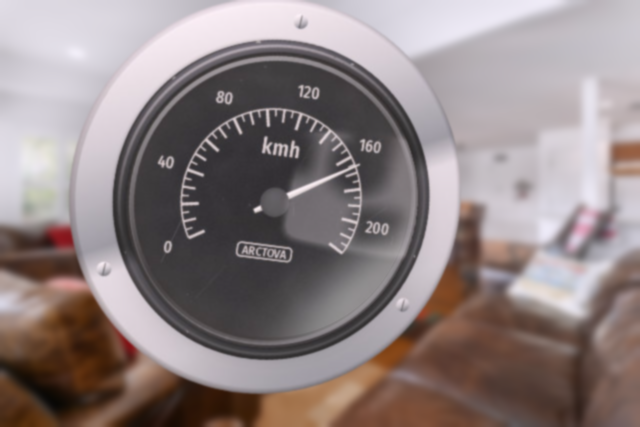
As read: **165** km/h
